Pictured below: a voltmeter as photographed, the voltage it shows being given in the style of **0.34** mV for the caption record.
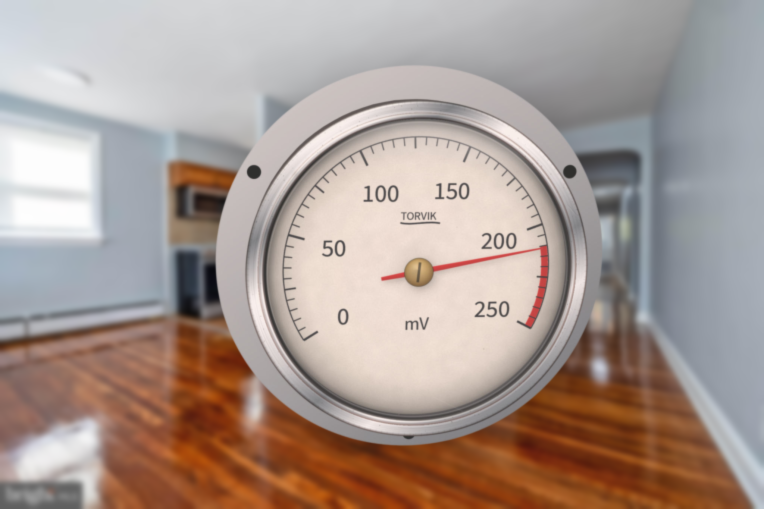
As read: **210** mV
